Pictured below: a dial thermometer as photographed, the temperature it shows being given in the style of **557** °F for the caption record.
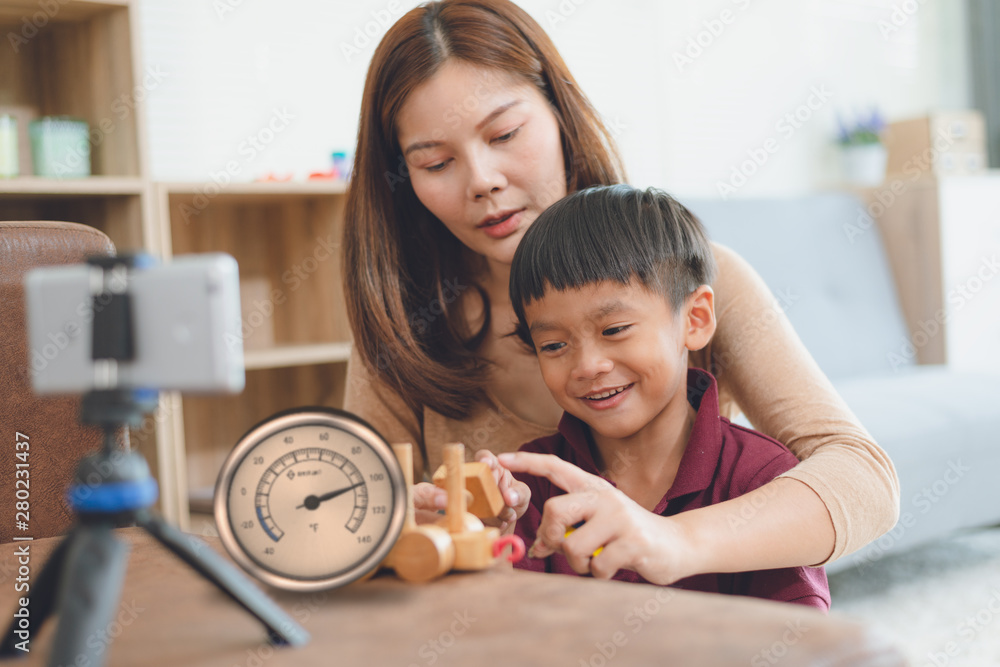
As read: **100** °F
